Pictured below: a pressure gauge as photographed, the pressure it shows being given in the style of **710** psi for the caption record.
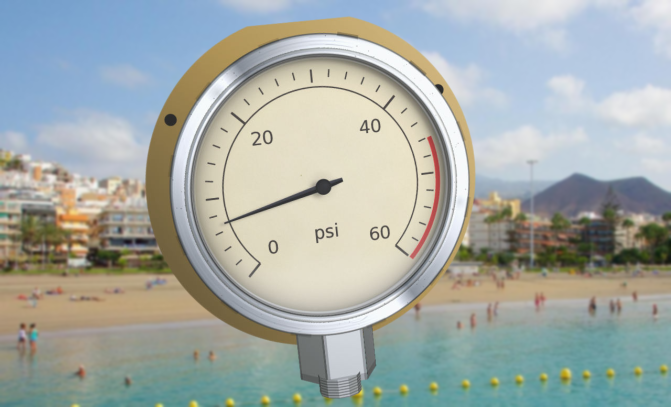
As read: **7** psi
